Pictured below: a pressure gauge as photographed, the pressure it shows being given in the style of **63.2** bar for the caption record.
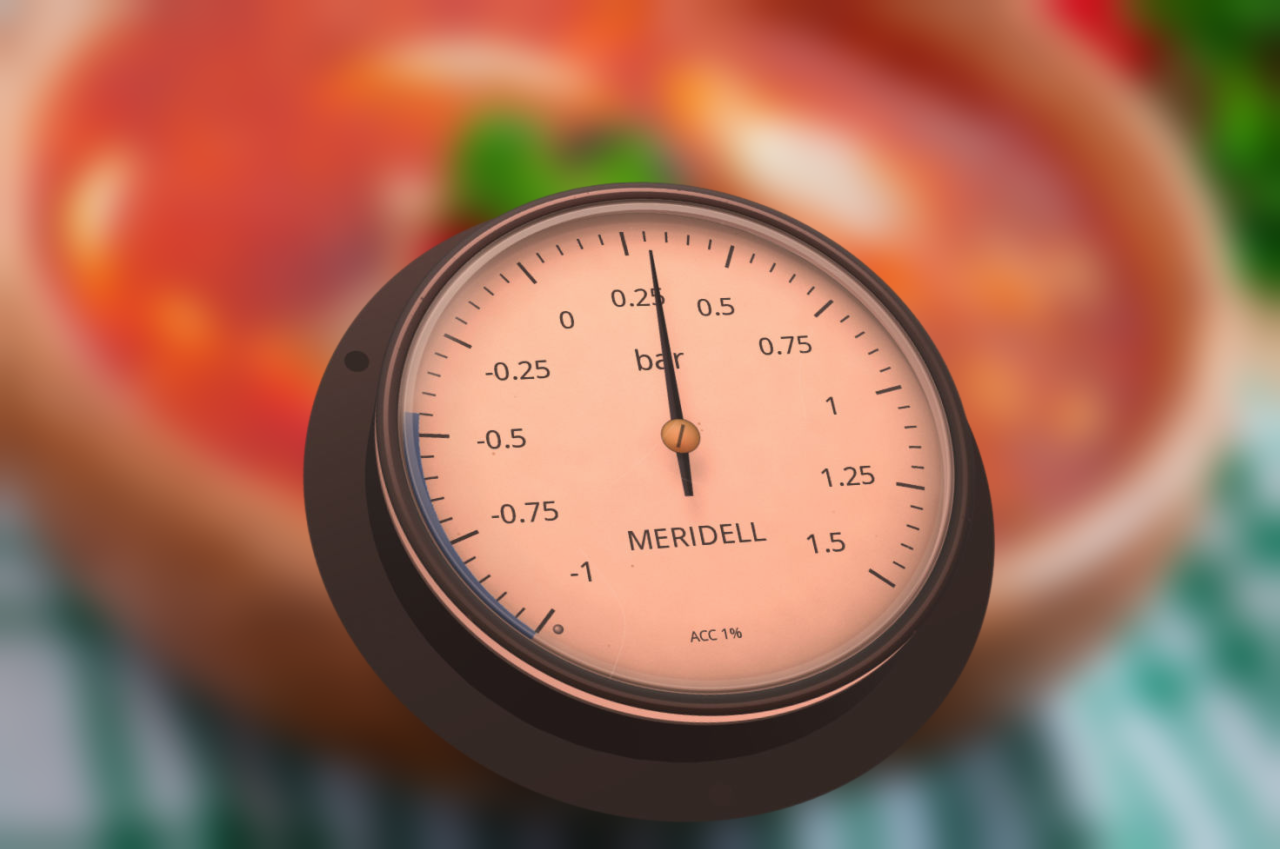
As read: **0.3** bar
